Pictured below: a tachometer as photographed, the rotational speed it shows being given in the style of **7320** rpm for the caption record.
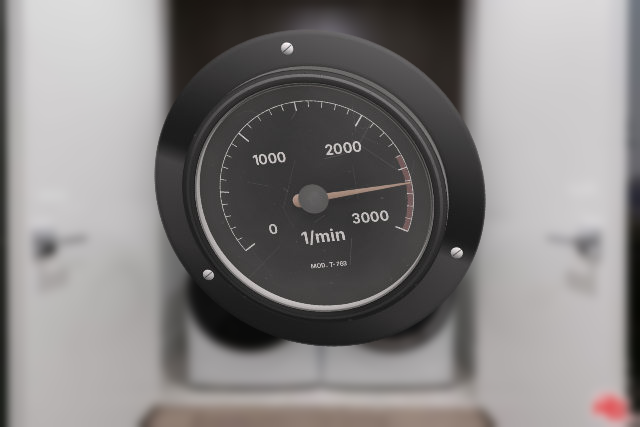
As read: **2600** rpm
